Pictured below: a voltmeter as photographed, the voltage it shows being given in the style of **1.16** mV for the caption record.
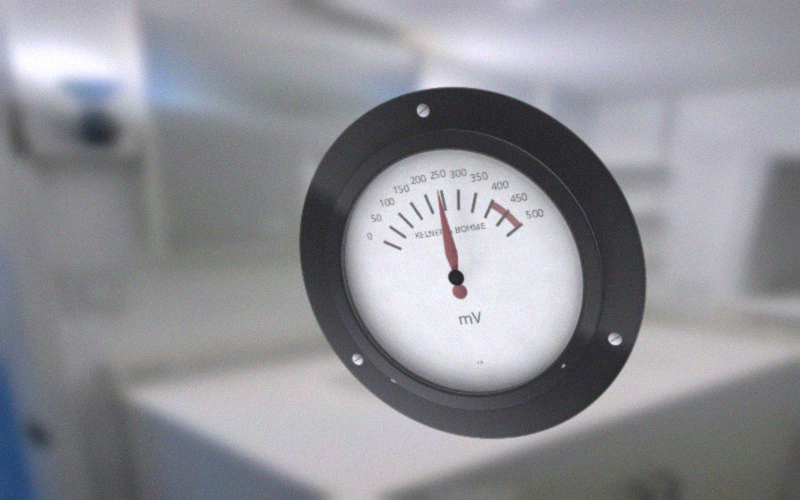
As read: **250** mV
